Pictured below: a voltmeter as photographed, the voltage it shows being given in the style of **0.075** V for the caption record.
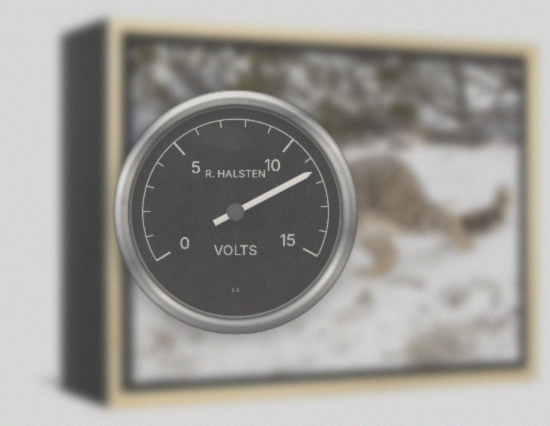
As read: **11.5** V
